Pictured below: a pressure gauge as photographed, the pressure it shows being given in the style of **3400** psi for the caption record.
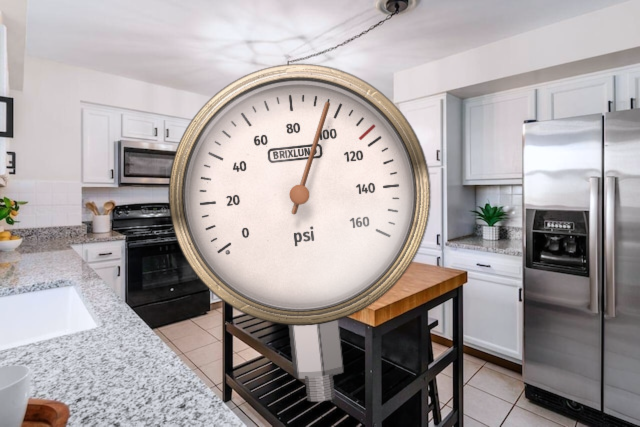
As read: **95** psi
